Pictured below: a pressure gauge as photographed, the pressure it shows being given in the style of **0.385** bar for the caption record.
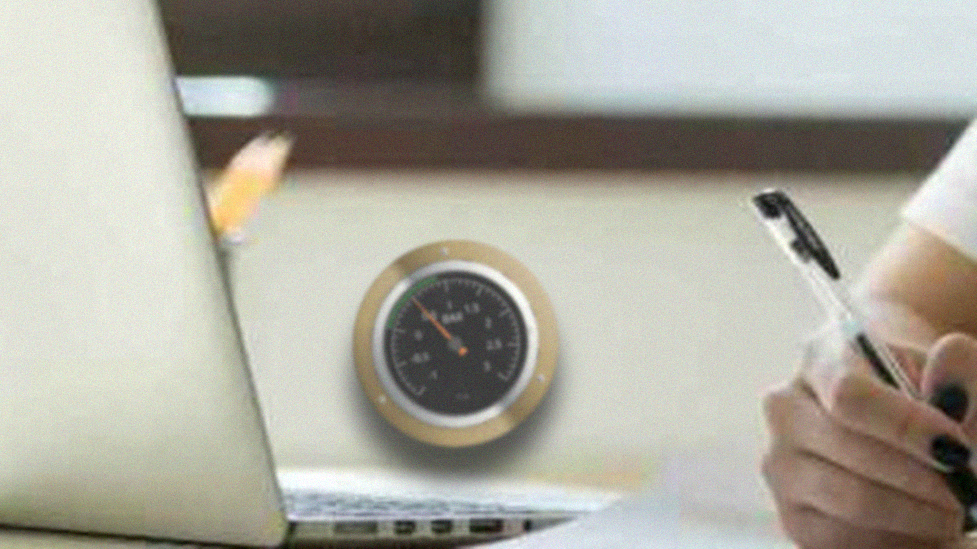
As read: **0.5** bar
